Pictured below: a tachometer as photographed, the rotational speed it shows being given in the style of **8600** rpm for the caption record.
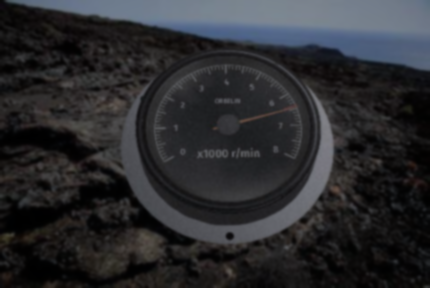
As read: **6500** rpm
